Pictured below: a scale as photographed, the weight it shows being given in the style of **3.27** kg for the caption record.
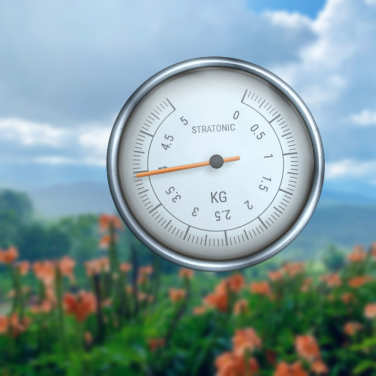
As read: **3.95** kg
